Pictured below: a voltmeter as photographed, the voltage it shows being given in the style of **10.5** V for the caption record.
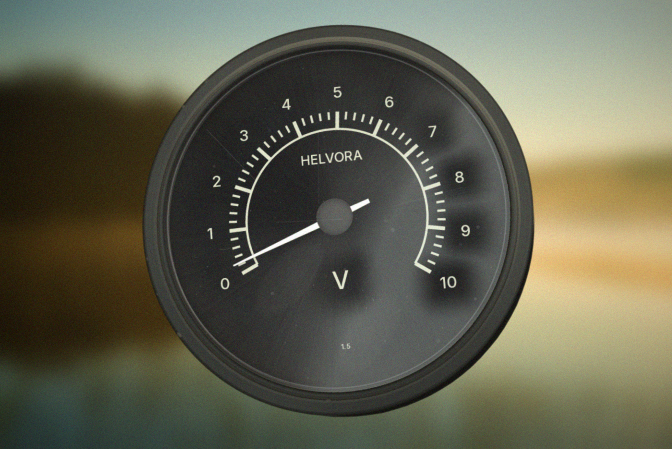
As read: **0.2** V
